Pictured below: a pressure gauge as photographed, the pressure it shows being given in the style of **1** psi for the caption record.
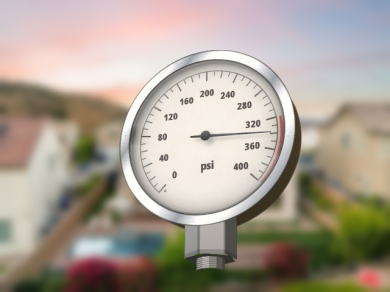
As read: **340** psi
